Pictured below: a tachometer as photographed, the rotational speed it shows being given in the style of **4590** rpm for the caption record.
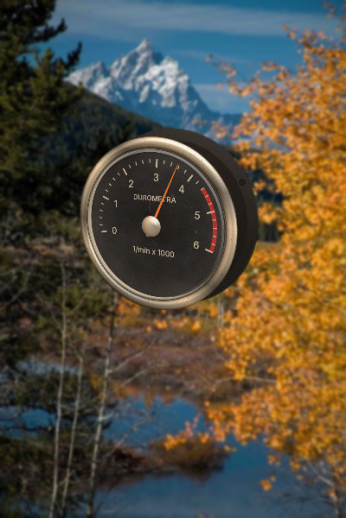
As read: **3600** rpm
